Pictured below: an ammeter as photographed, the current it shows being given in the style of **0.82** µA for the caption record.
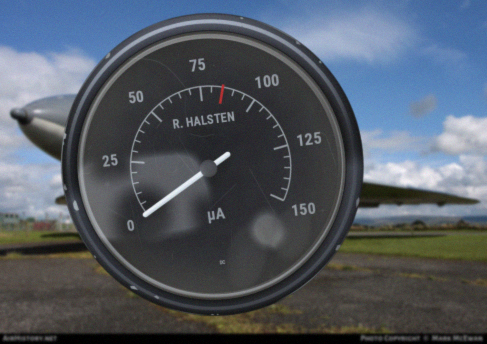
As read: **0** µA
